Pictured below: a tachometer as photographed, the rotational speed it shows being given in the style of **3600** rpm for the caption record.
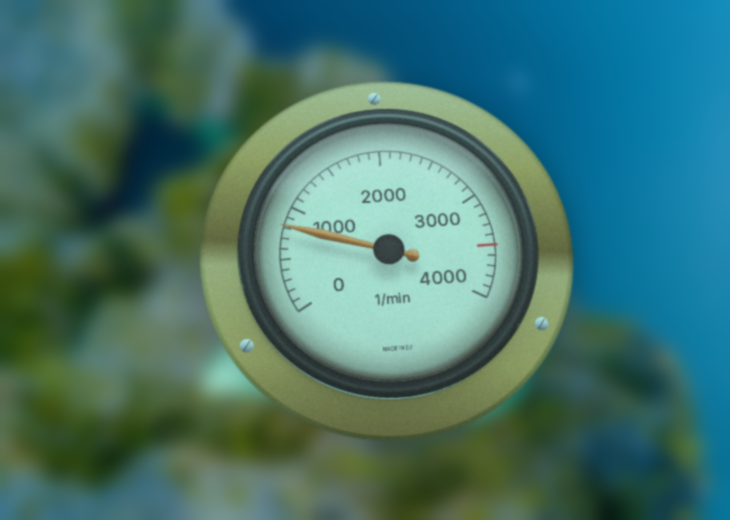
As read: **800** rpm
